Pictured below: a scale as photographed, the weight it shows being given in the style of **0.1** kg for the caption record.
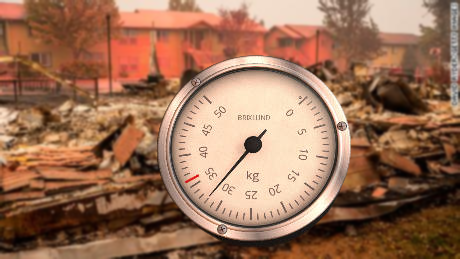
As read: **32** kg
